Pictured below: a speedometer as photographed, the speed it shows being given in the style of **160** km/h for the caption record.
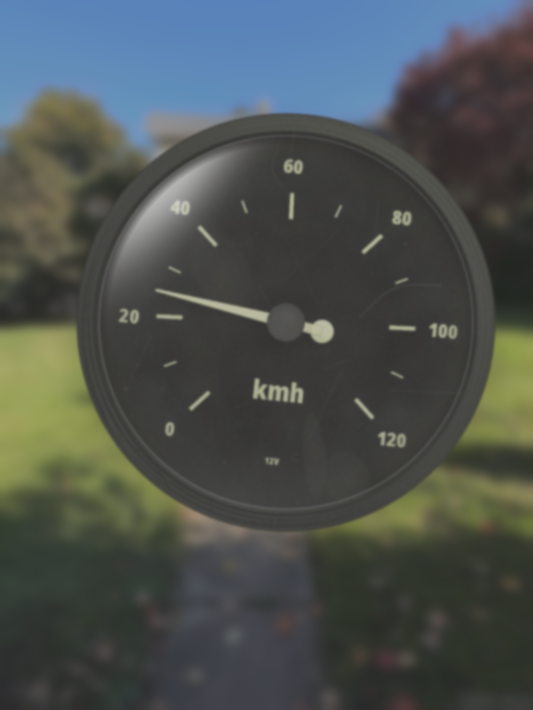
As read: **25** km/h
